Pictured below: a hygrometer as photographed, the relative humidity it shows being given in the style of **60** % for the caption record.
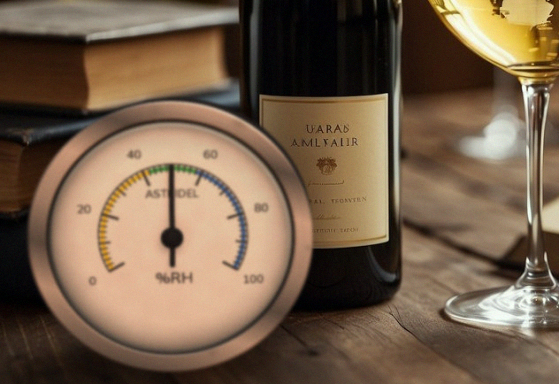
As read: **50** %
